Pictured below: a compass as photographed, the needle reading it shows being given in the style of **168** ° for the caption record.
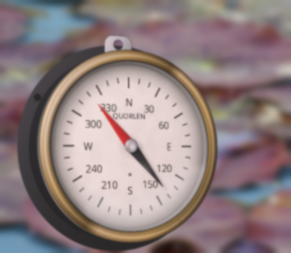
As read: **320** °
